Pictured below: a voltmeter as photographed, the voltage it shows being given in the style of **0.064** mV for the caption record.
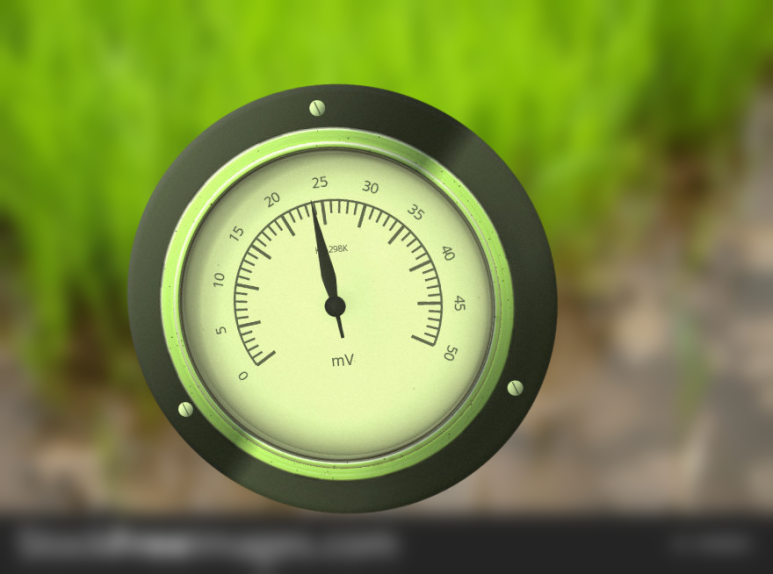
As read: **24** mV
